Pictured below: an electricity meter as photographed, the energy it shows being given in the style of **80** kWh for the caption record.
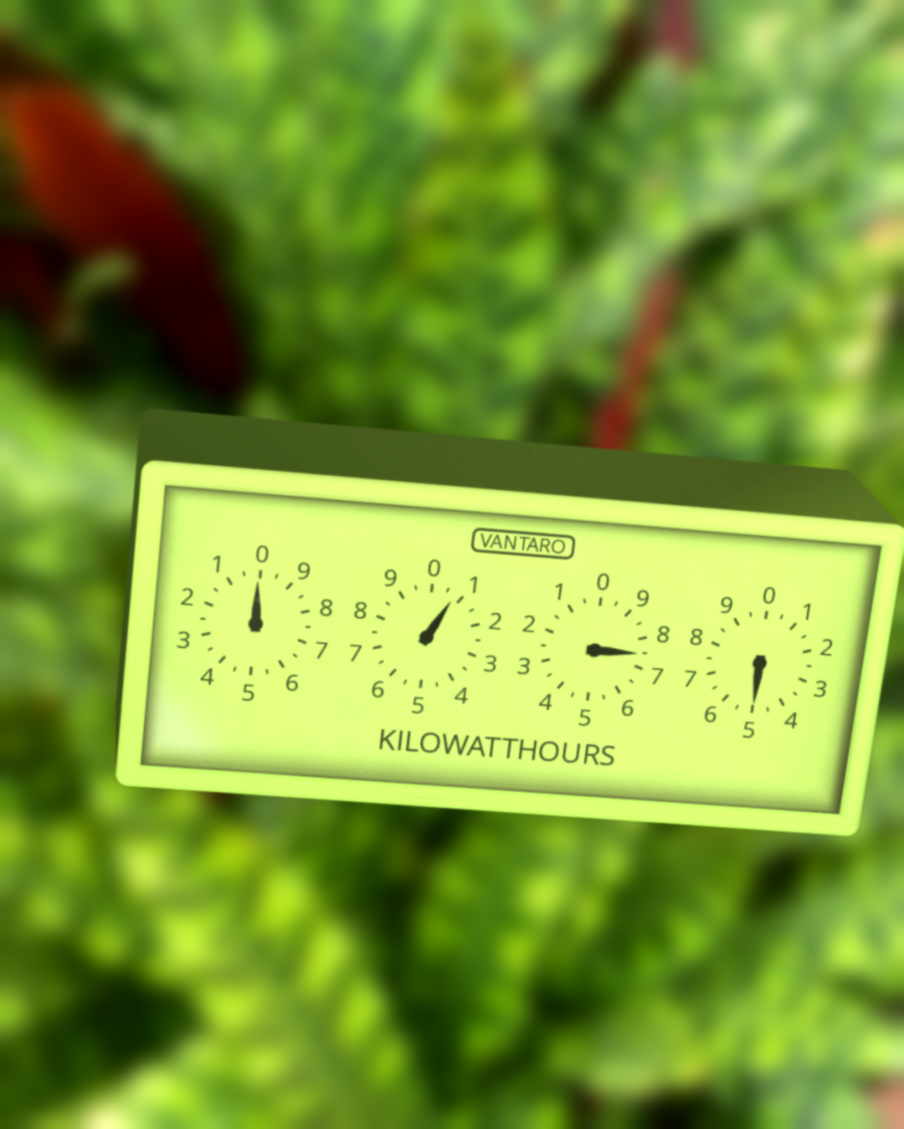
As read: **75** kWh
